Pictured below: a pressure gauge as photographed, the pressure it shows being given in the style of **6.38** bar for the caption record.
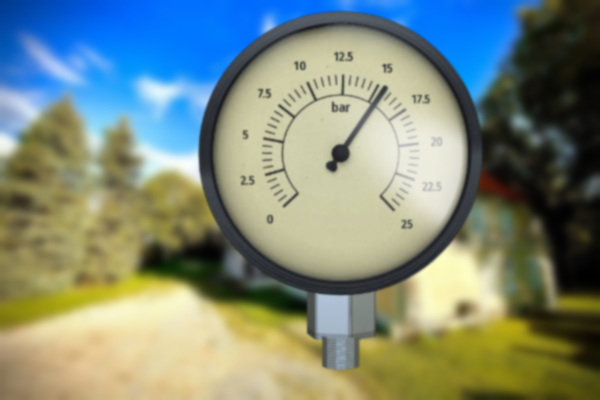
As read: **15.5** bar
